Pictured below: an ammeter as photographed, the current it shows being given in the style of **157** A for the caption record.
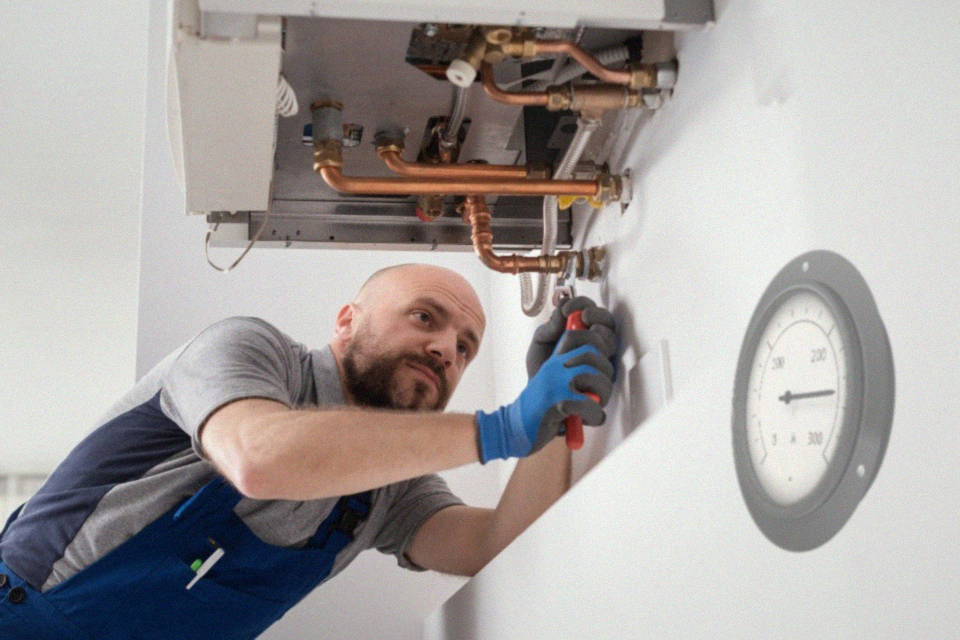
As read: **250** A
